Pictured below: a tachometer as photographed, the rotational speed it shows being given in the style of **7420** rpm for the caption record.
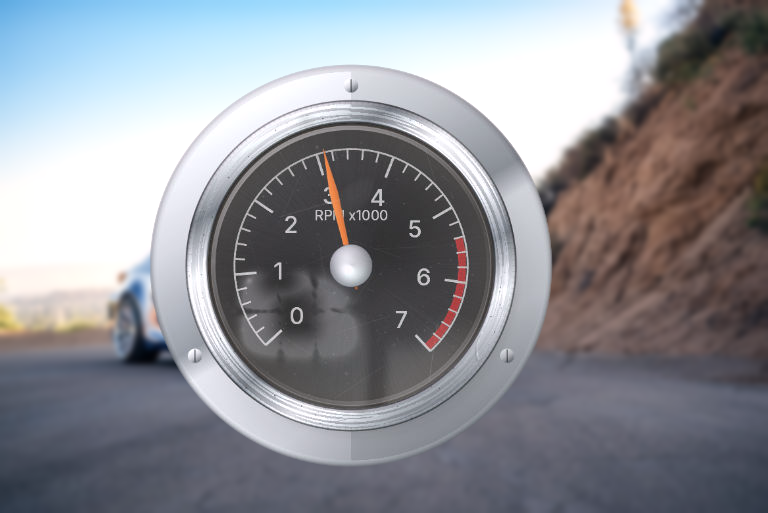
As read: **3100** rpm
